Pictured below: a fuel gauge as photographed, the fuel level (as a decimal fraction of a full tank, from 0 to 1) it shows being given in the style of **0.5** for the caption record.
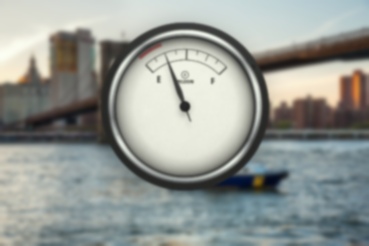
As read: **0.25**
